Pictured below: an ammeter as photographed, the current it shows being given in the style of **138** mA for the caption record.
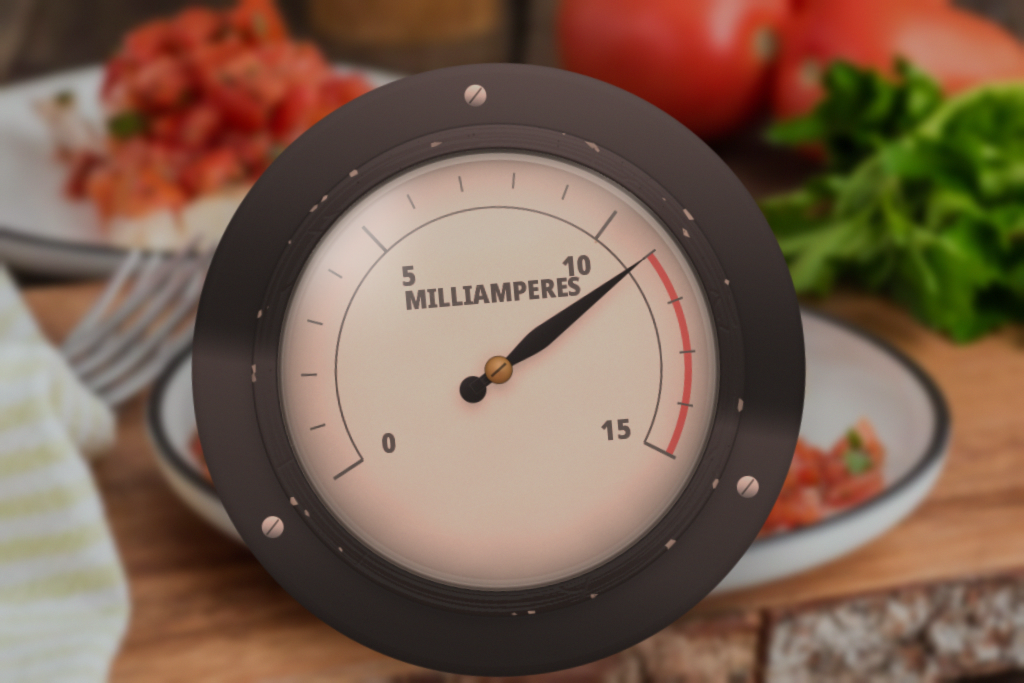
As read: **11** mA
